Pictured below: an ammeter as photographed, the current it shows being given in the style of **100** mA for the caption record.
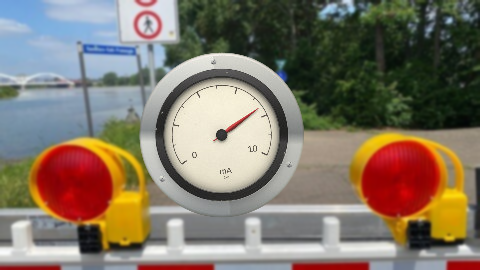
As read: **7.5** mA
